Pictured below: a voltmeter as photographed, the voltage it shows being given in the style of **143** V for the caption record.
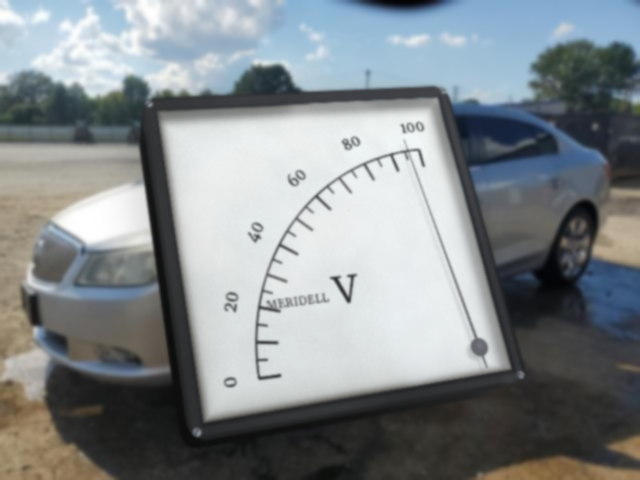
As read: **95** V
